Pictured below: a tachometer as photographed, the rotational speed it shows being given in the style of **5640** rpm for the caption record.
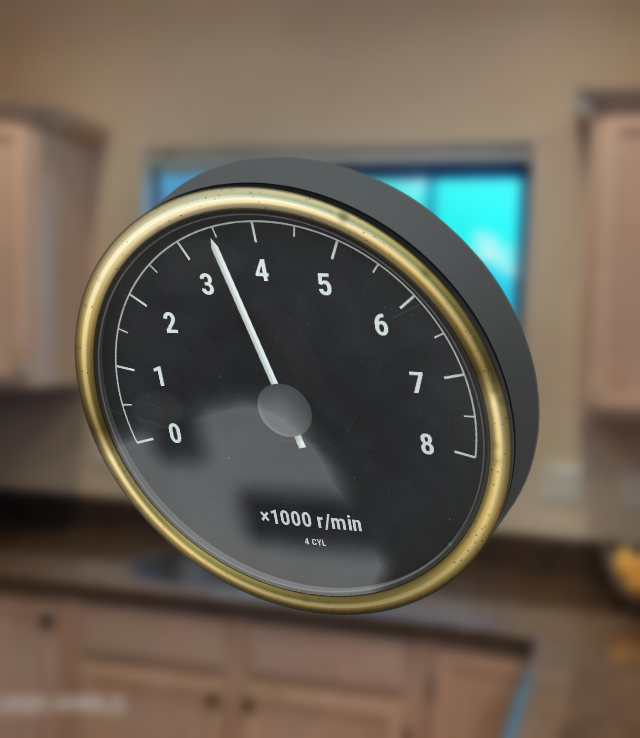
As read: **3500** rpm
